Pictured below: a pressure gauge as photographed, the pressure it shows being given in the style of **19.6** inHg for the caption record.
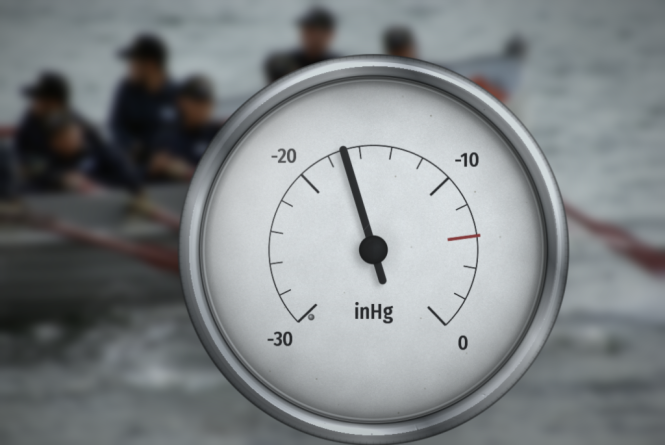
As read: **-17** inHg
